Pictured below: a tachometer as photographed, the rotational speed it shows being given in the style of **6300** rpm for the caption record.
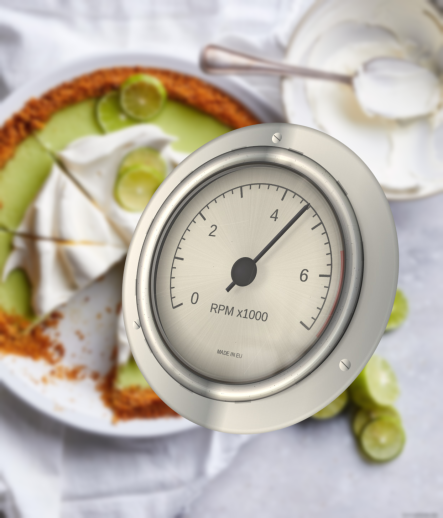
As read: **4600** rpm
